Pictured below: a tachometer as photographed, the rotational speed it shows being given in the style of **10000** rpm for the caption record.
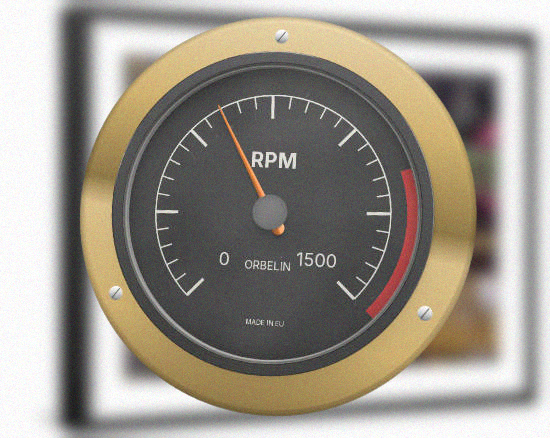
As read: **600** rpm
